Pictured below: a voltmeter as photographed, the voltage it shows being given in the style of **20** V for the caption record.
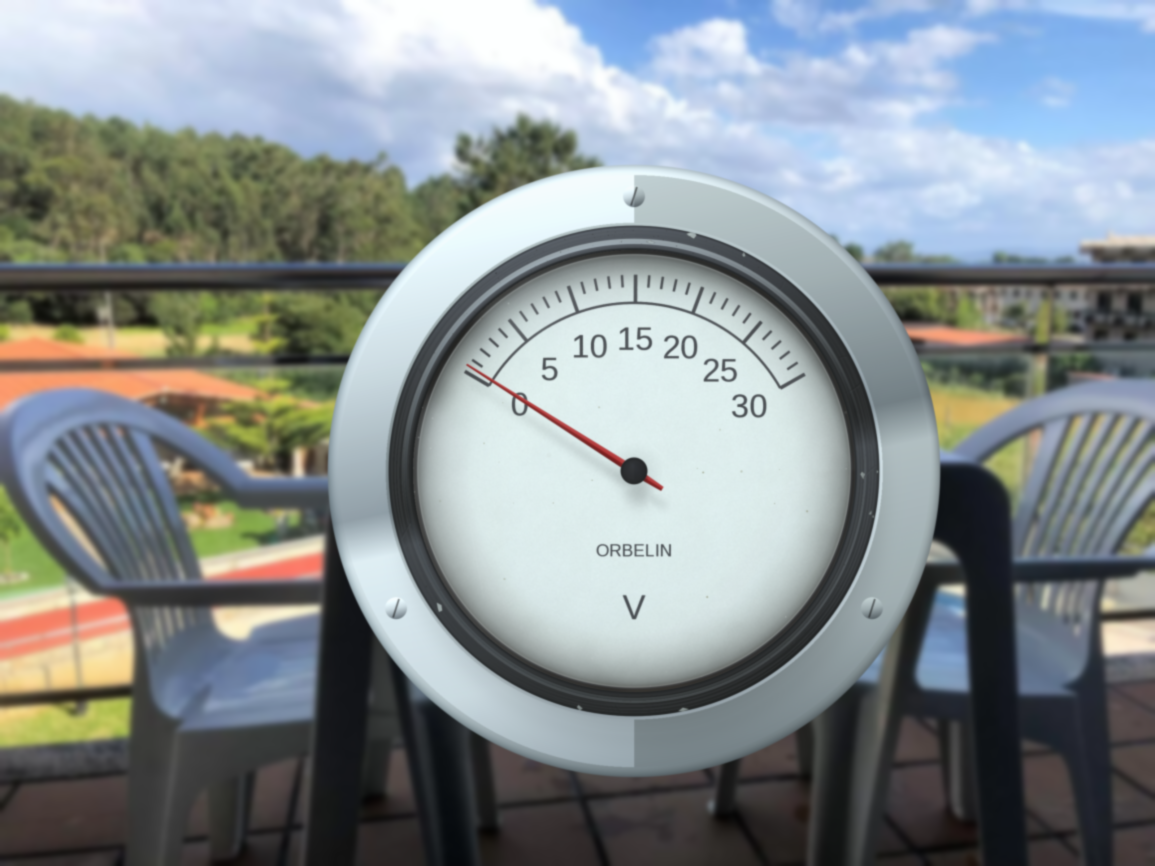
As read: **0.5** V
